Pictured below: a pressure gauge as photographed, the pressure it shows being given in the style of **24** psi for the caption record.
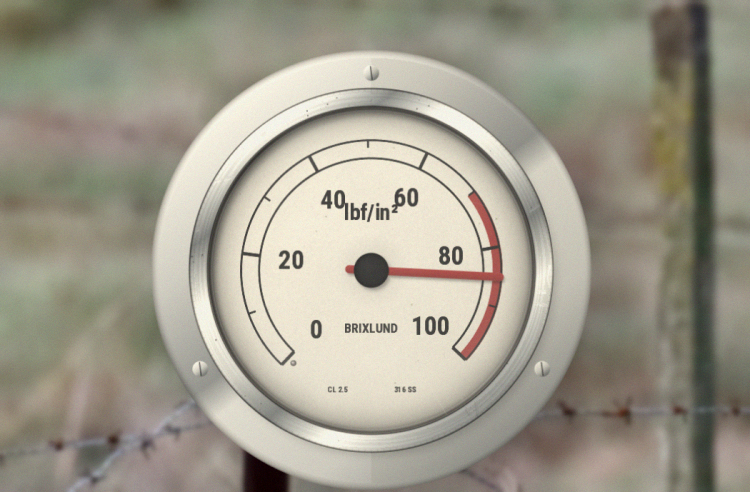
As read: **85** psi
